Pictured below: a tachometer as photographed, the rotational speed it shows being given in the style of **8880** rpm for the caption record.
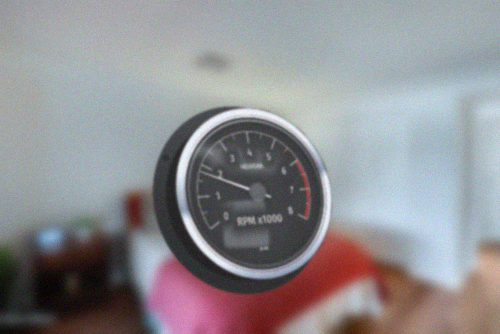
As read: **1750** rpm
